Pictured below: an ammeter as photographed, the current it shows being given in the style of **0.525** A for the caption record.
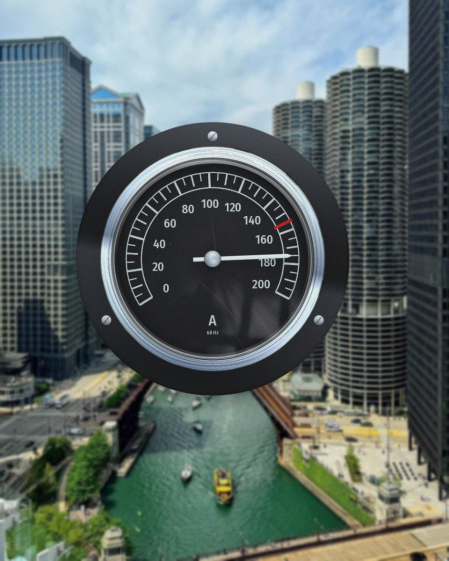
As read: **175** A
